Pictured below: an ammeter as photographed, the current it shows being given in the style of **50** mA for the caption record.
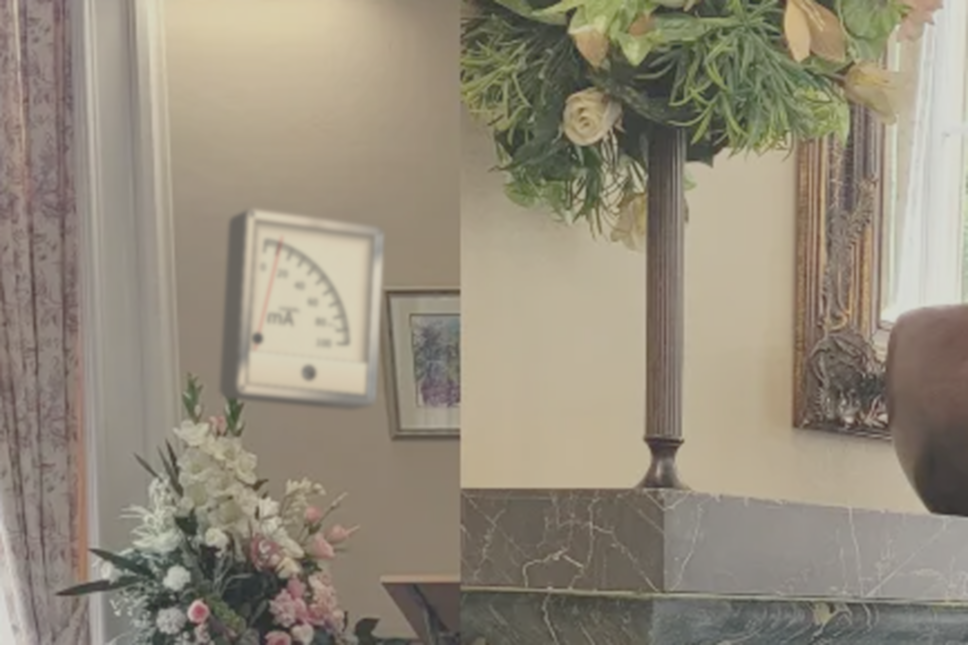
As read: **10** mA
